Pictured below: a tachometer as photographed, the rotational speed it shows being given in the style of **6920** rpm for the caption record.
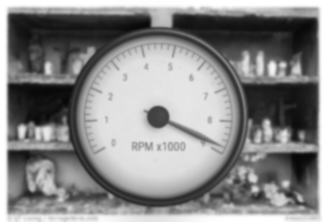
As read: **8800** rpm
